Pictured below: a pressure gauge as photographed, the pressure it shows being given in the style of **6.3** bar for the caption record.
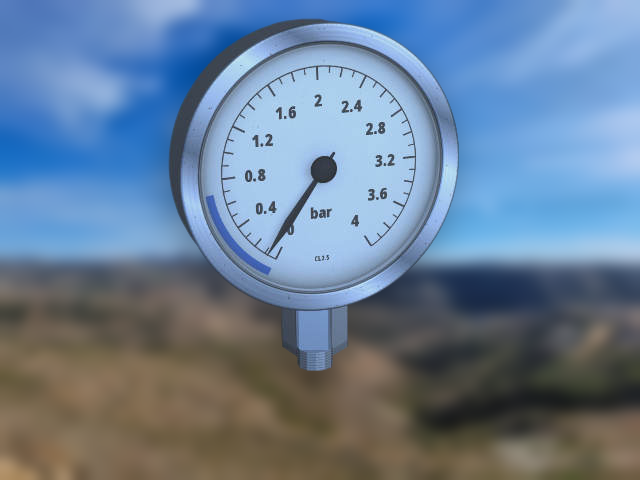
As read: **0.1** bar
